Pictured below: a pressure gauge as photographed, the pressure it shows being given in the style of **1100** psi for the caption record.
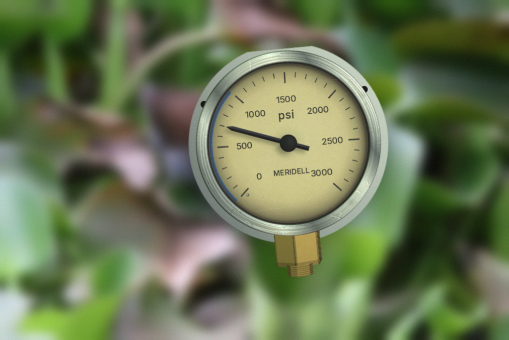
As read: **700** psi
